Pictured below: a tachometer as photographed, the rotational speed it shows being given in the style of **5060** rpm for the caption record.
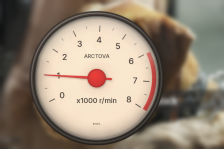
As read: **1000** rpm
